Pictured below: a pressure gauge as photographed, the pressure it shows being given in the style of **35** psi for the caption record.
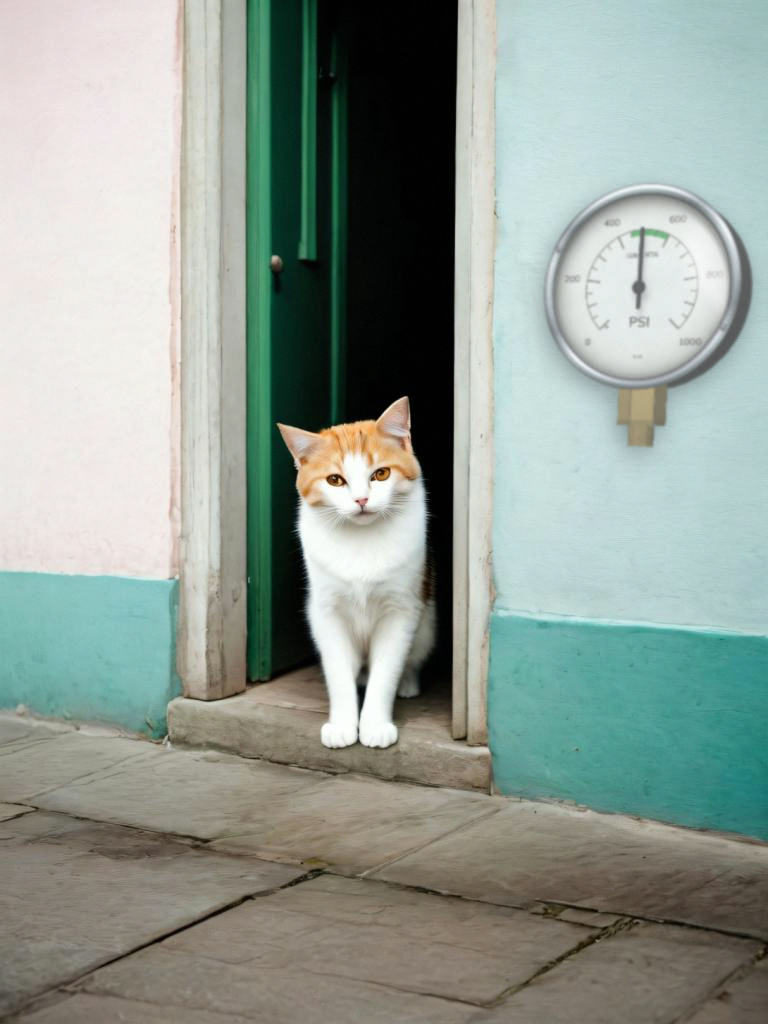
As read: **500** psi
